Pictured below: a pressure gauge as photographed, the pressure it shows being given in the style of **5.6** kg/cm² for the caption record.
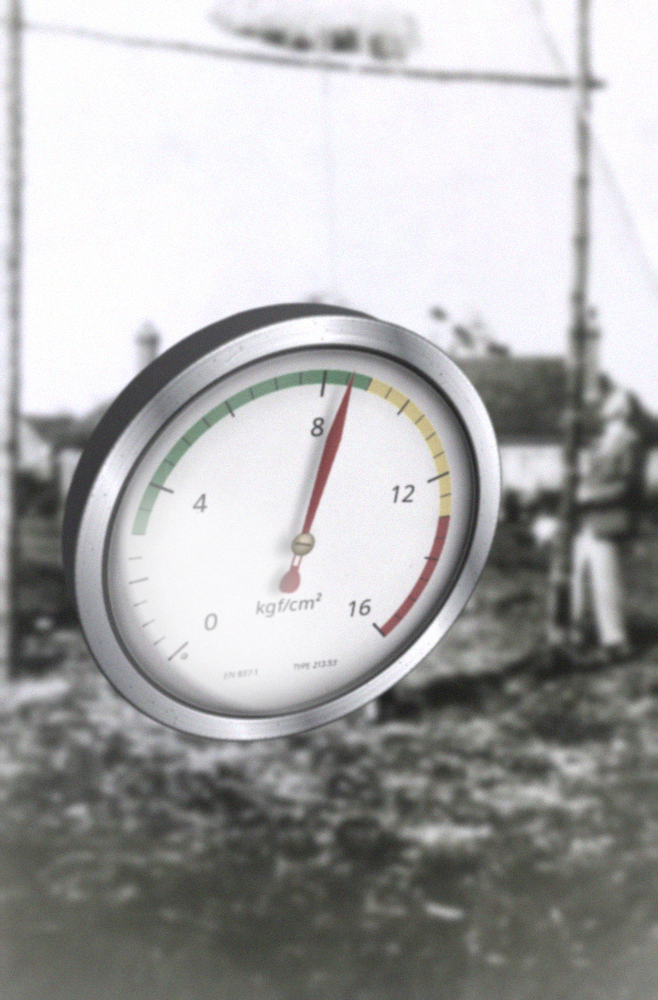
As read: **8.5** kg/cm²
